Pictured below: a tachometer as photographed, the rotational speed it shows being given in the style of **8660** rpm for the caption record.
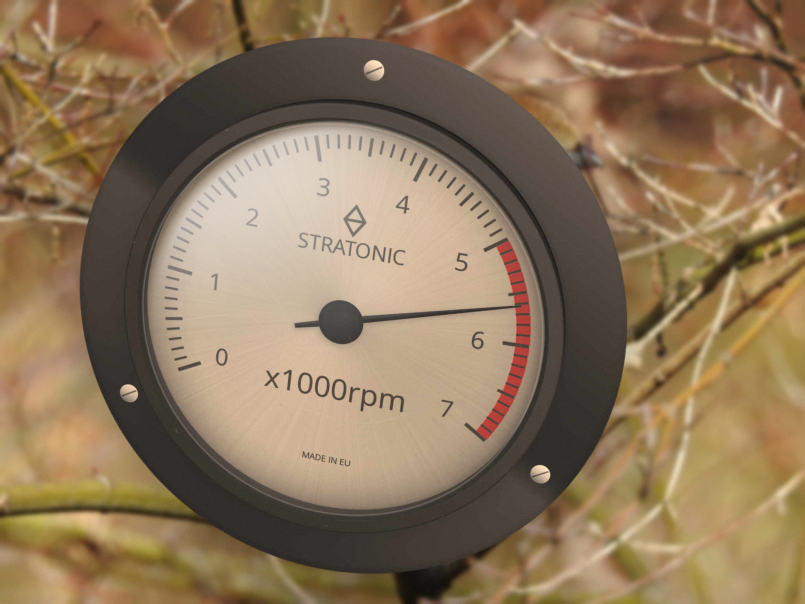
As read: **5600** rpm
